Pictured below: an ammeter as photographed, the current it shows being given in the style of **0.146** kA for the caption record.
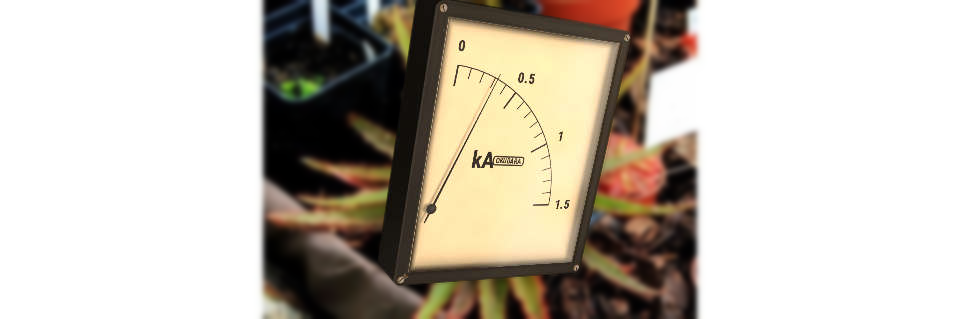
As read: **0.3** kA
